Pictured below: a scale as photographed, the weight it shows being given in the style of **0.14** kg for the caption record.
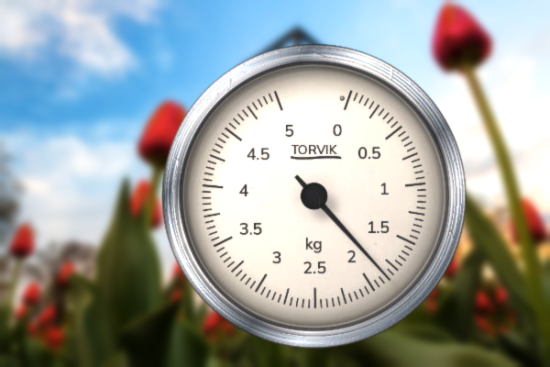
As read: **1.85** kg
